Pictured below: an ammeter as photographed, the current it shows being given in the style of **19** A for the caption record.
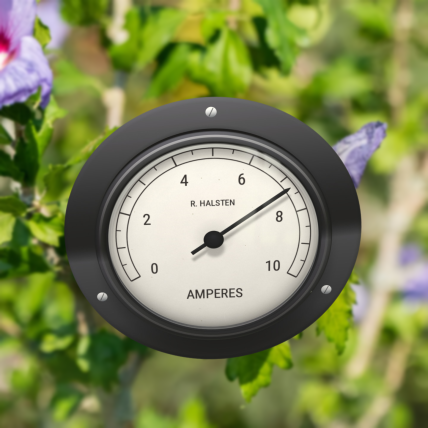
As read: **7.25** A
